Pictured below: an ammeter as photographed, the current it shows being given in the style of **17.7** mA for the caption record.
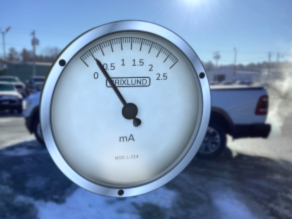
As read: **0.25** mA
